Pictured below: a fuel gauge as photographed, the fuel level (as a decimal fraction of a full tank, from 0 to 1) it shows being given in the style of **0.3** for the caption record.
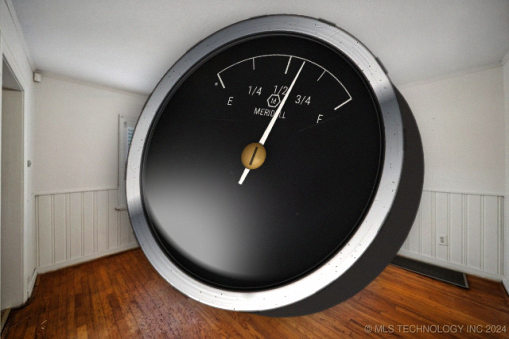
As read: **0.625**
